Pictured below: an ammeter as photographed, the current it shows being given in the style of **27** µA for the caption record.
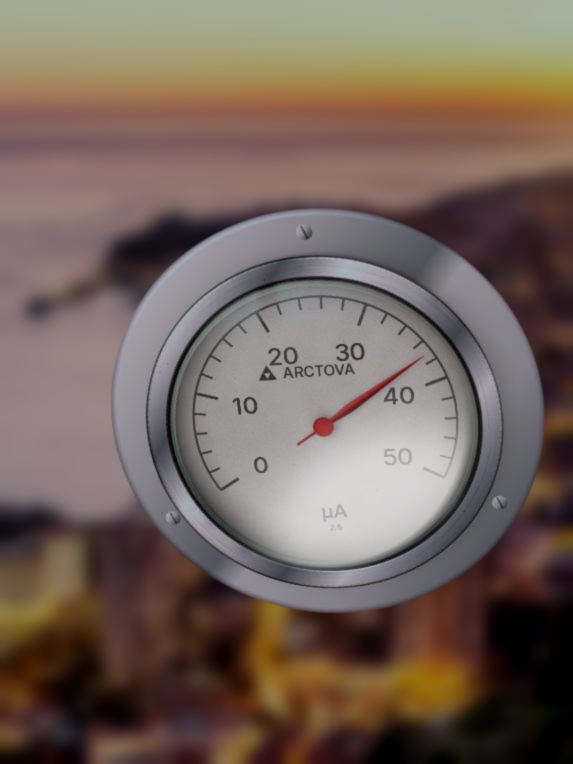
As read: **37** µA
